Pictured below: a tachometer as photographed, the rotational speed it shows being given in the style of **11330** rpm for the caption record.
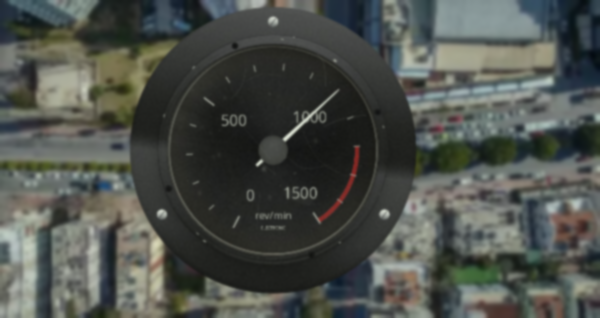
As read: **1000** rpm
